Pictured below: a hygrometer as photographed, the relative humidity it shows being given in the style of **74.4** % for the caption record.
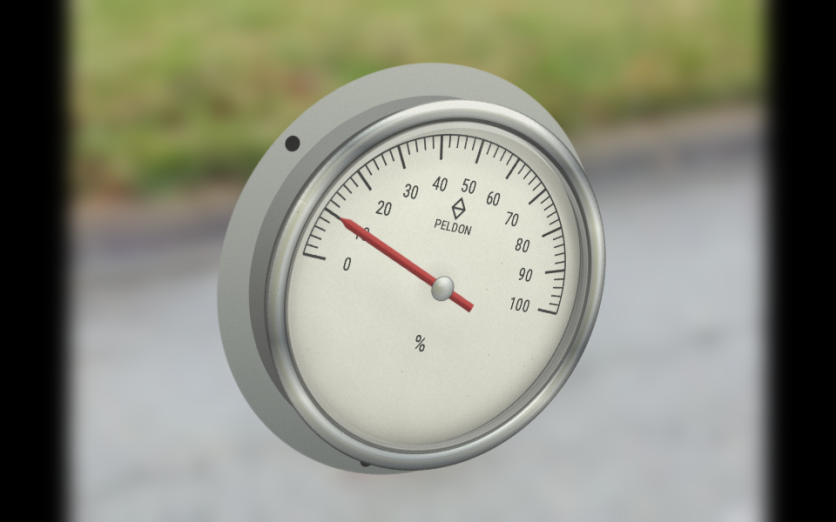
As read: **10** %
